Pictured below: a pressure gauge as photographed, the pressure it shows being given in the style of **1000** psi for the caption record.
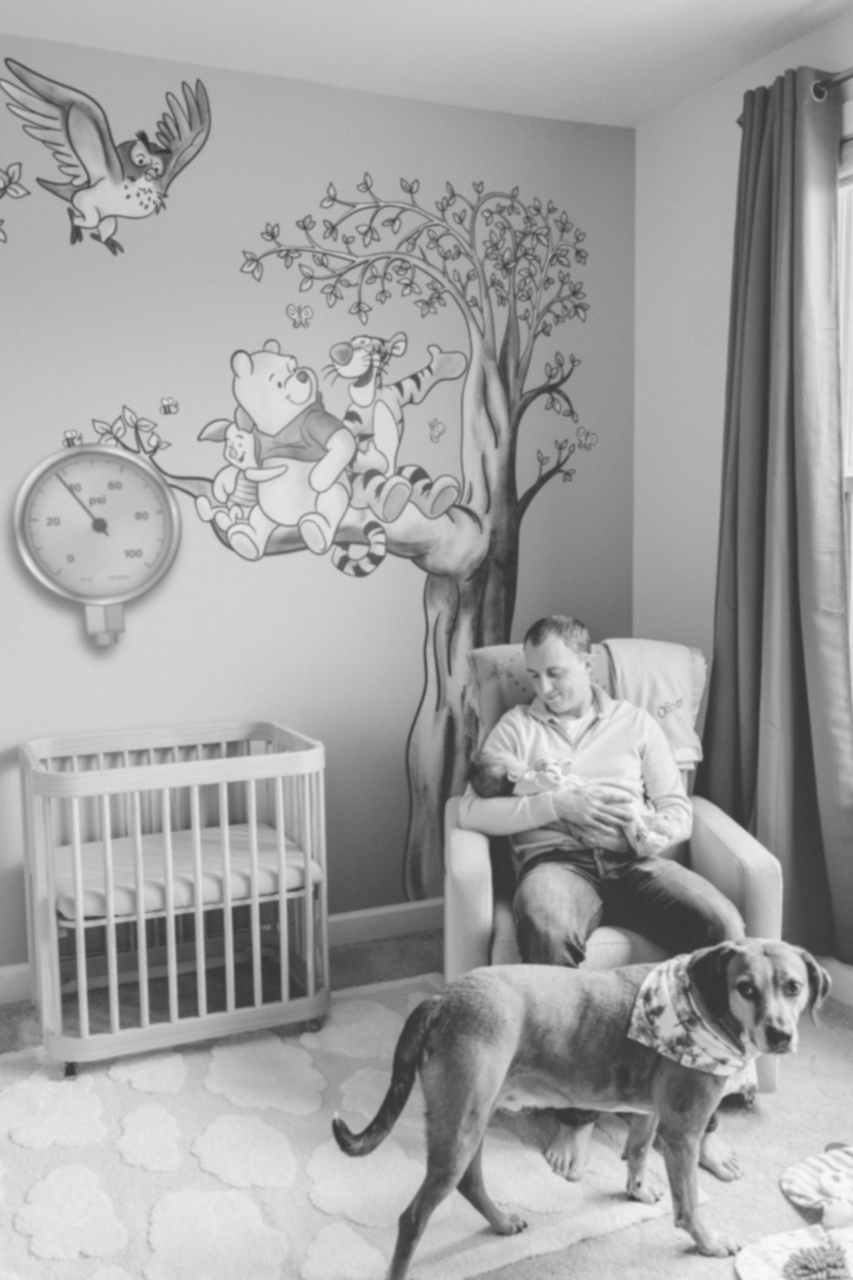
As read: **37.5** psi
